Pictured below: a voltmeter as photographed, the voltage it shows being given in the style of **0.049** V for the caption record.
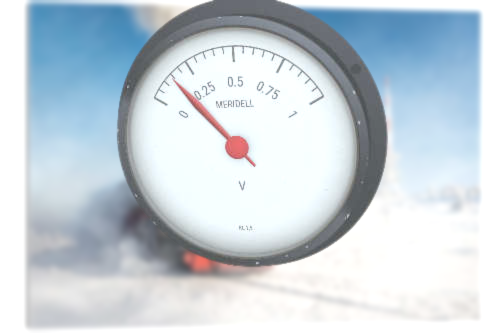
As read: **0.15** V
